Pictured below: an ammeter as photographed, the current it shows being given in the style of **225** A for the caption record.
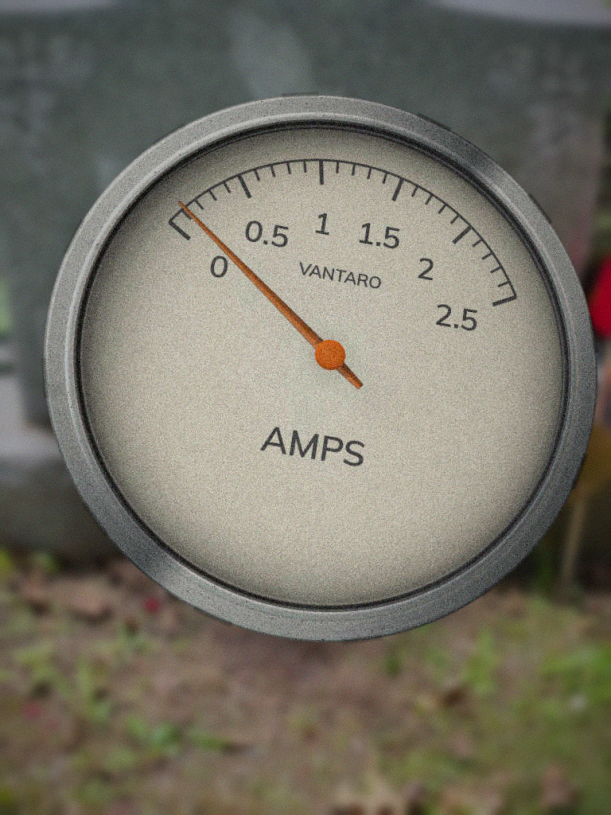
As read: **0.1** A
